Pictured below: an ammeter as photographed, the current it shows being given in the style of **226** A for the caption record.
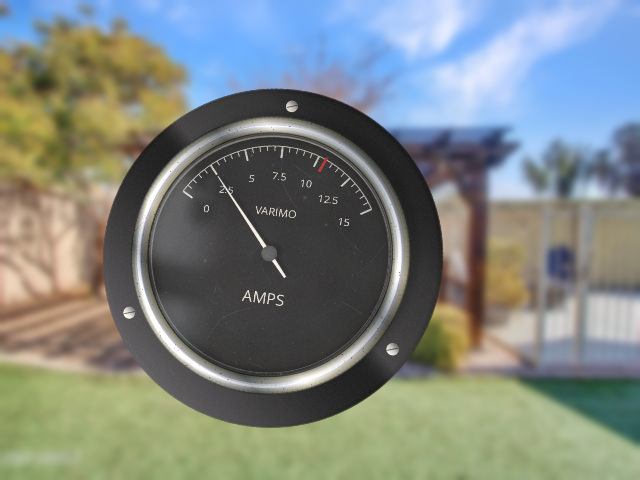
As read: **2.5** A
